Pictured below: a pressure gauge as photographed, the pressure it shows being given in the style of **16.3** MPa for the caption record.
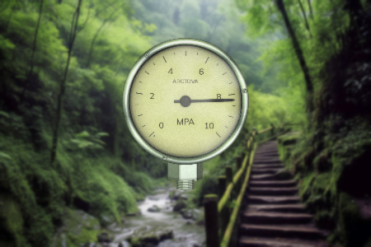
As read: **8.25** MPa
